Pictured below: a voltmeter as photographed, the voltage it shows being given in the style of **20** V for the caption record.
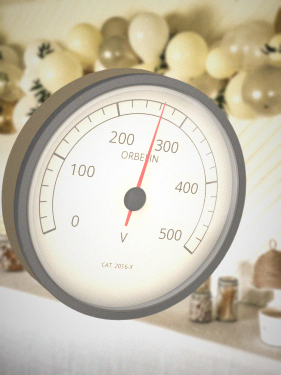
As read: **260** V
